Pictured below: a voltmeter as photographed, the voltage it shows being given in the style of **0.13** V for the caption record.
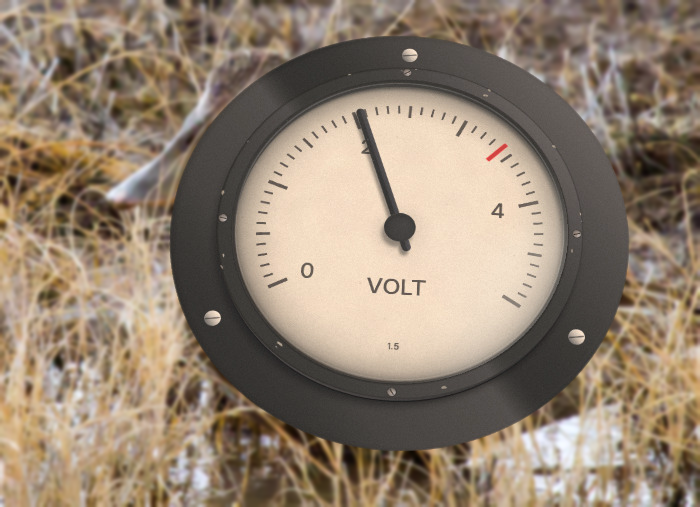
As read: **2.05** V
